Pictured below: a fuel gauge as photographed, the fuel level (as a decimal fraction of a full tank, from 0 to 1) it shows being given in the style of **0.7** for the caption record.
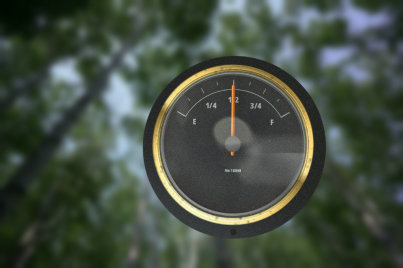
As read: **0.5**
